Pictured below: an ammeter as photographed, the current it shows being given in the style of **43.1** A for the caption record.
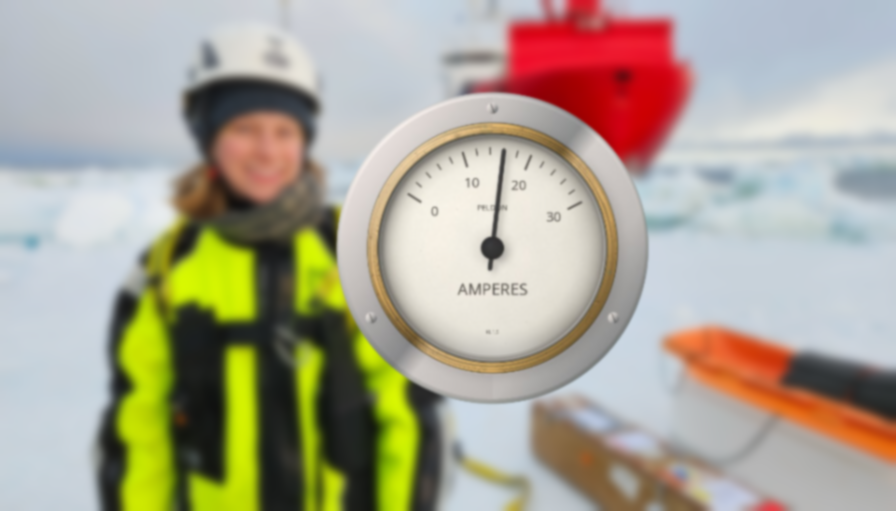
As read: **16** A
